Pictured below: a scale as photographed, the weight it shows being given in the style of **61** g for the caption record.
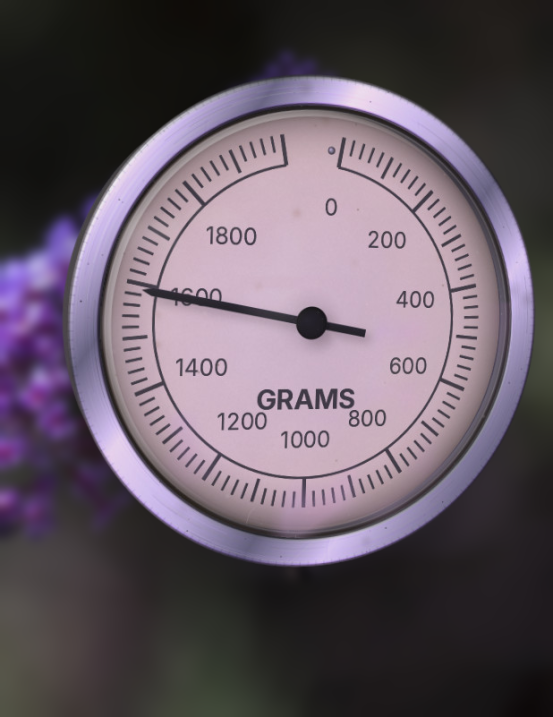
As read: **1590** g
